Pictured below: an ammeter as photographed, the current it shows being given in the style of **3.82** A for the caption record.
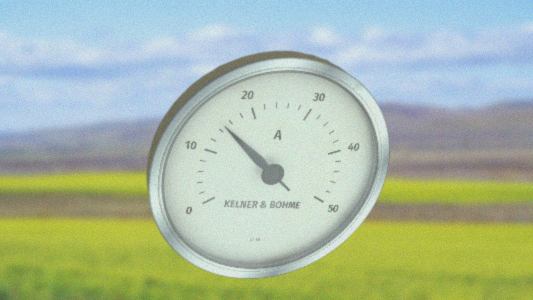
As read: **15** A
